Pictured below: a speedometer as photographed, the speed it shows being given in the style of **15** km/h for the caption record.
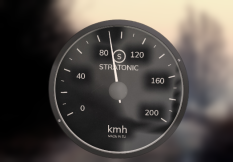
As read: **90** km/h
